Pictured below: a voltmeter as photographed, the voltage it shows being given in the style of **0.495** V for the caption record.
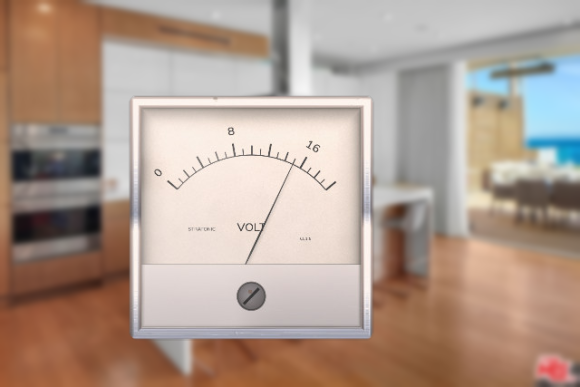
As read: **15** V
